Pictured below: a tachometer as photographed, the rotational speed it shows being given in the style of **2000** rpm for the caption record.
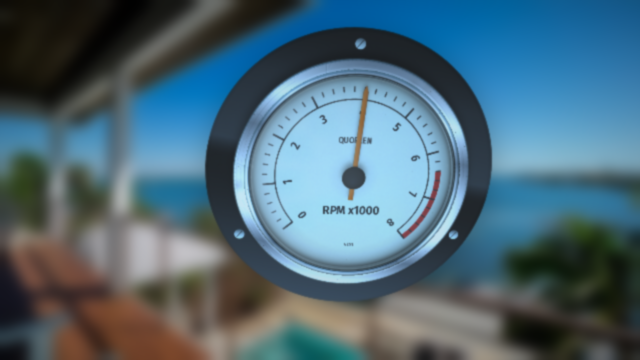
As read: **4000** rpm
